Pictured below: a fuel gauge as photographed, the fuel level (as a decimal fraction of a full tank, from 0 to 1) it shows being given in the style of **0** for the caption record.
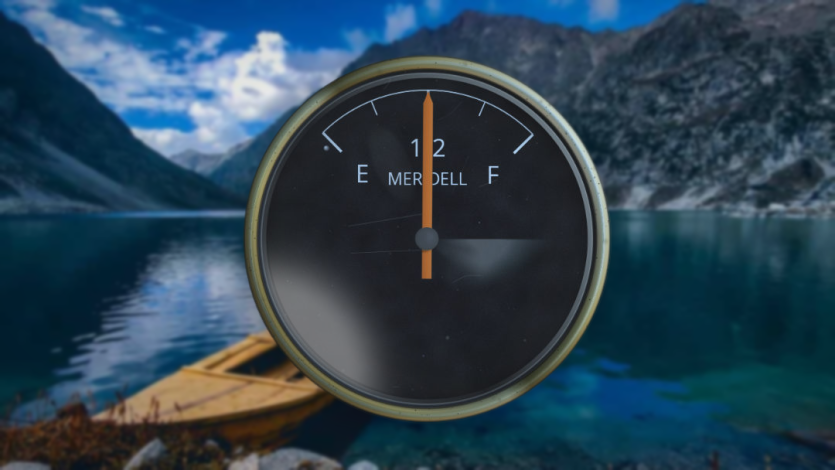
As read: **0.5**
